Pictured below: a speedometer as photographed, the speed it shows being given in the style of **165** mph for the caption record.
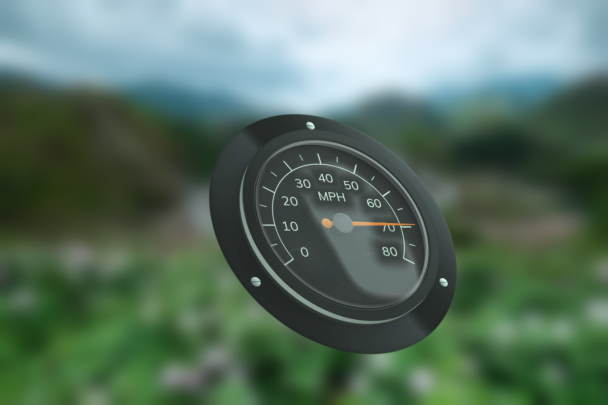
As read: **70** mph
